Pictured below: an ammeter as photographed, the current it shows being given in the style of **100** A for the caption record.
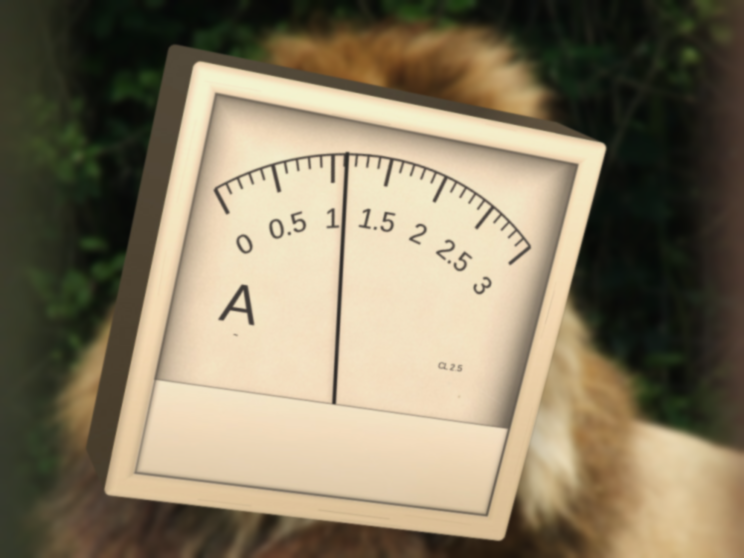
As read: **1.1** A
